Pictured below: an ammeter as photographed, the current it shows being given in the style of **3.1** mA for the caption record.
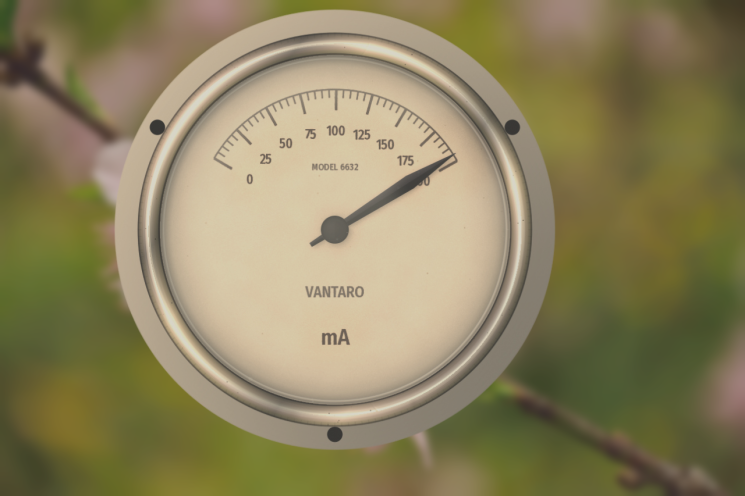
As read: **195** mA
